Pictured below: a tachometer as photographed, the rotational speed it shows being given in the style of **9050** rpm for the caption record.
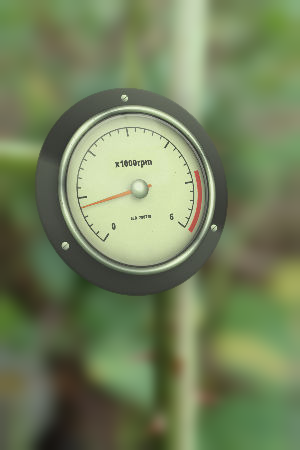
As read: **800** rpm
